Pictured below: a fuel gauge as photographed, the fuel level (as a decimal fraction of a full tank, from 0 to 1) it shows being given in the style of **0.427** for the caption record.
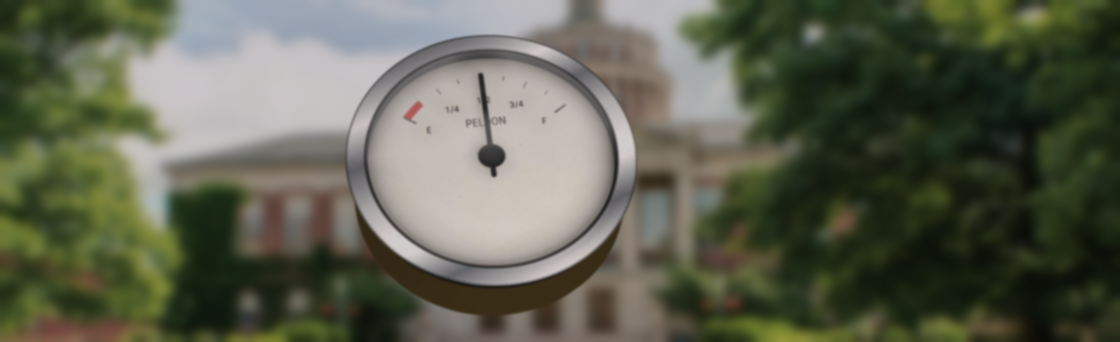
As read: **0.5**
